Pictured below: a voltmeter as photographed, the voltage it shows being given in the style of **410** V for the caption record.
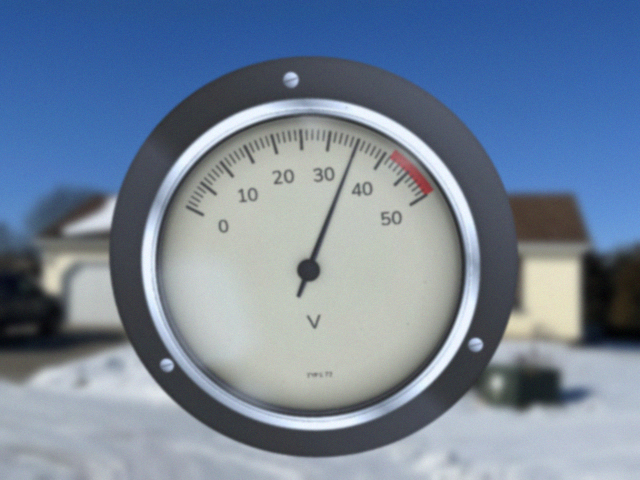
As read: **35** V
